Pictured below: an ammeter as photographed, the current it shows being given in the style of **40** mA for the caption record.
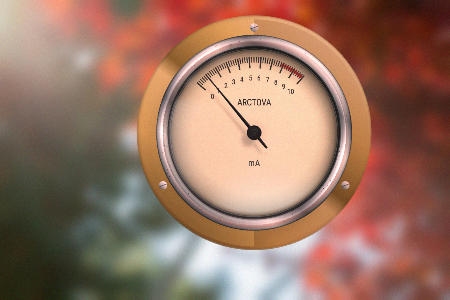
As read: **1** mA
